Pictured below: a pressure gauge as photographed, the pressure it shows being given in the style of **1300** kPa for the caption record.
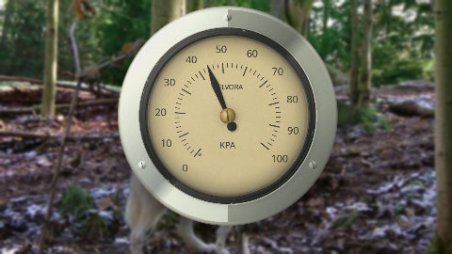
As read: **44** kPa
